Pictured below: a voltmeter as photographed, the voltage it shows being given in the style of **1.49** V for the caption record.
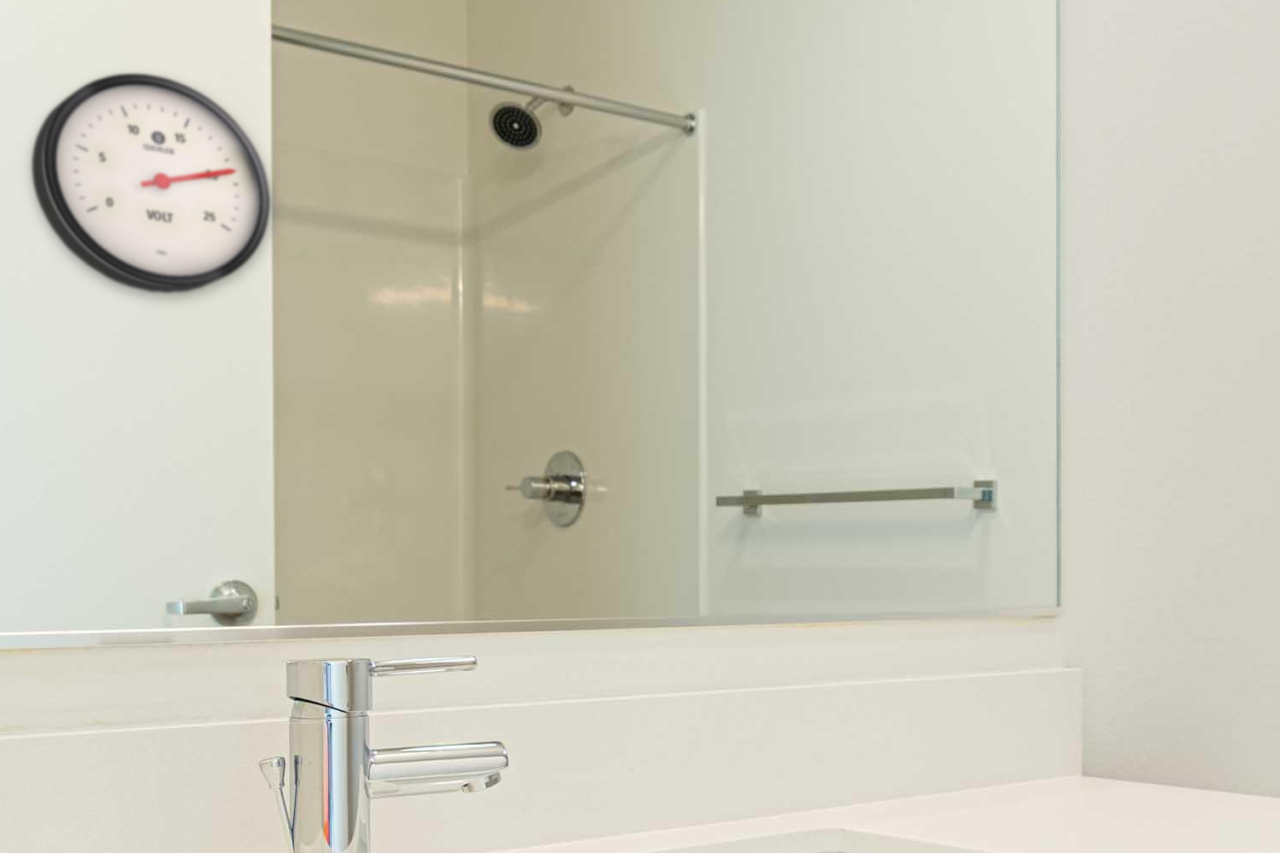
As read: **20** V
